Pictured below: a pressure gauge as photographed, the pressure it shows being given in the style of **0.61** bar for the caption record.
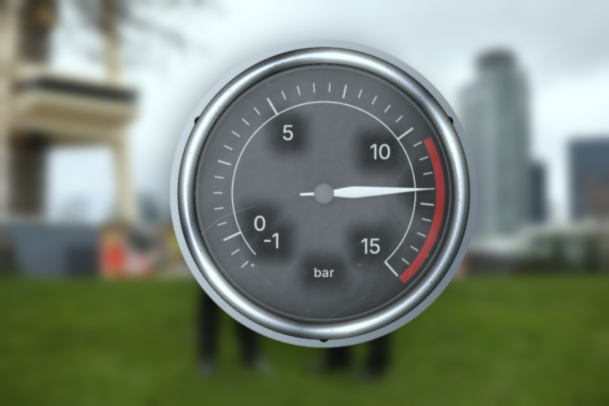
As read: **12** bar
